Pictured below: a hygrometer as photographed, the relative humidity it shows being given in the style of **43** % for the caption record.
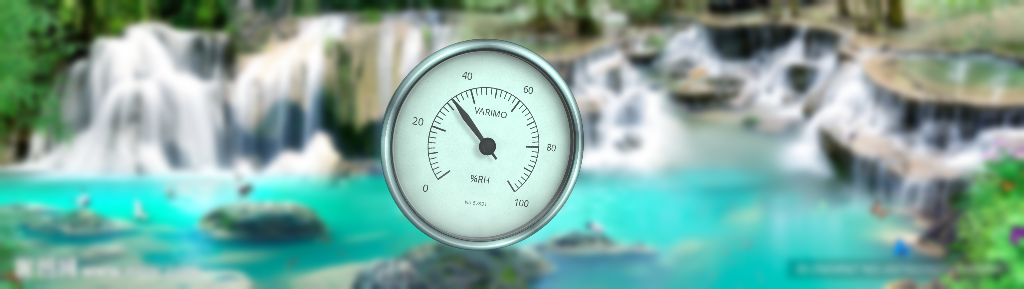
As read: **32** %
